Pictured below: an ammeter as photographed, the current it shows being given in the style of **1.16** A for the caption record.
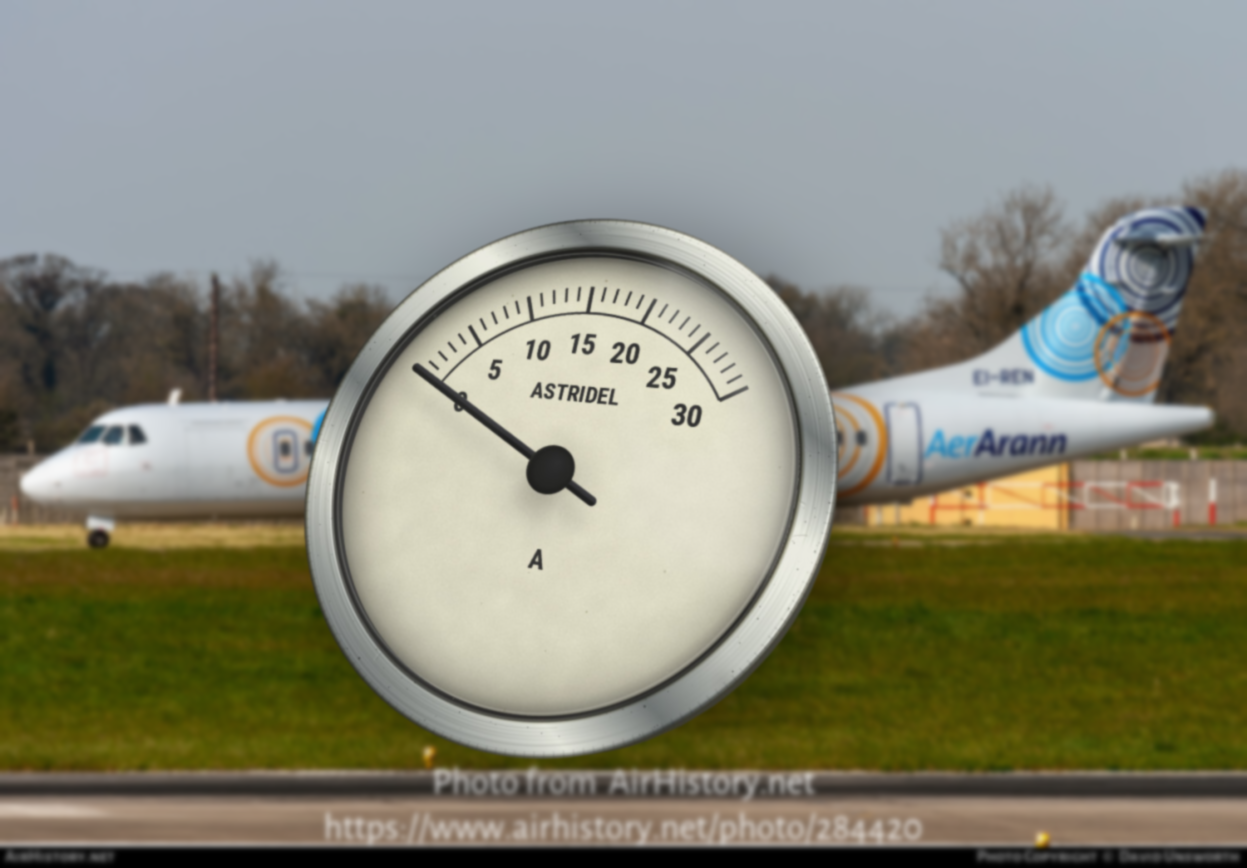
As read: **0** A
